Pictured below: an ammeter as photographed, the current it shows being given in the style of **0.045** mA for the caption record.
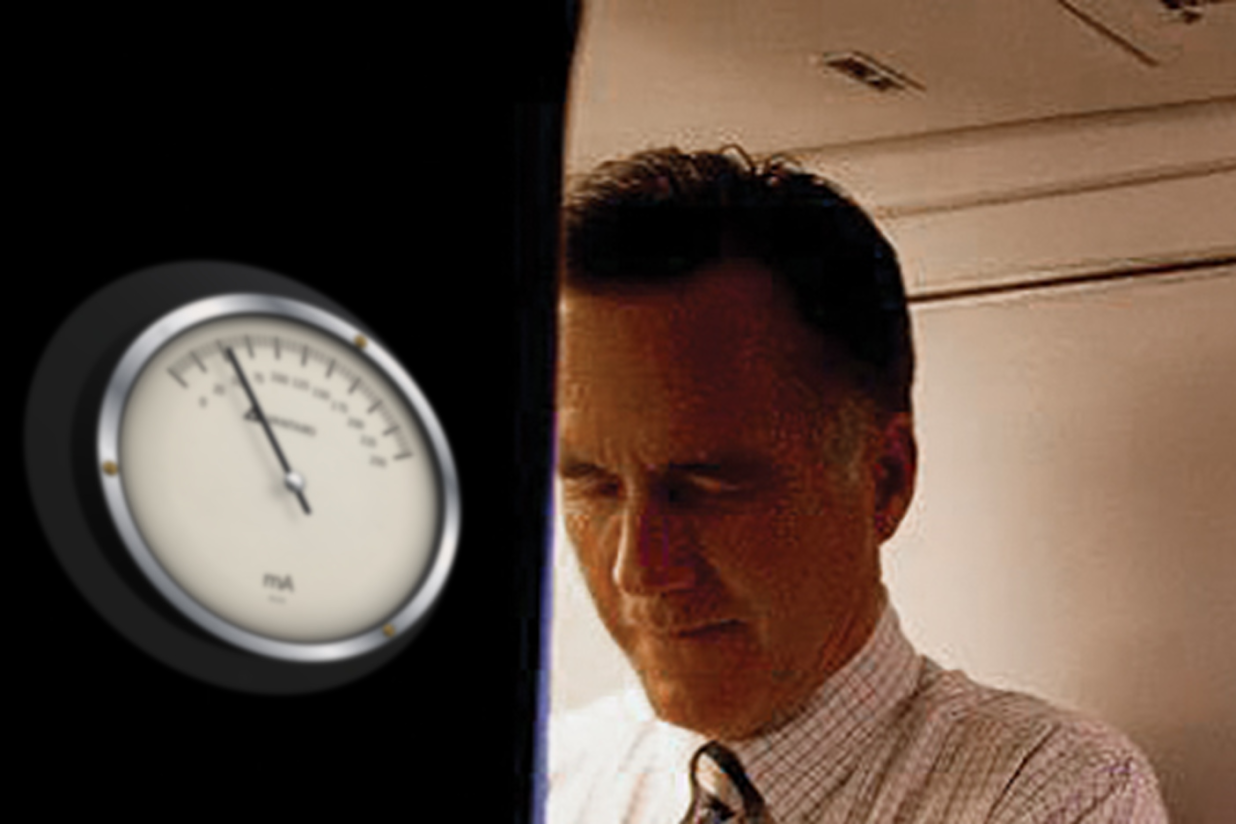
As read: **50** mA
